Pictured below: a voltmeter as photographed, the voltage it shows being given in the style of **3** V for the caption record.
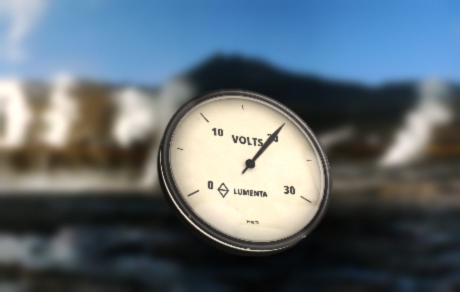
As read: **20** V
